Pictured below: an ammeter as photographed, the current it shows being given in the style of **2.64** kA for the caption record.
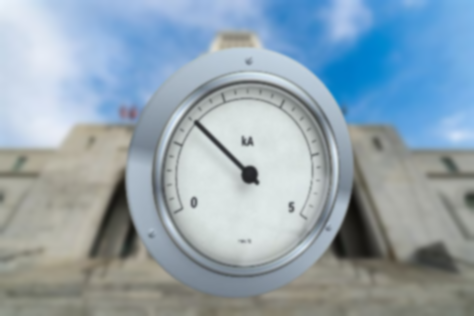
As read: **1.4** kA
